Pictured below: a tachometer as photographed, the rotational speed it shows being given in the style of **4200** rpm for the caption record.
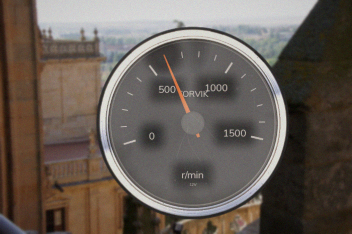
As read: **600** rpm
